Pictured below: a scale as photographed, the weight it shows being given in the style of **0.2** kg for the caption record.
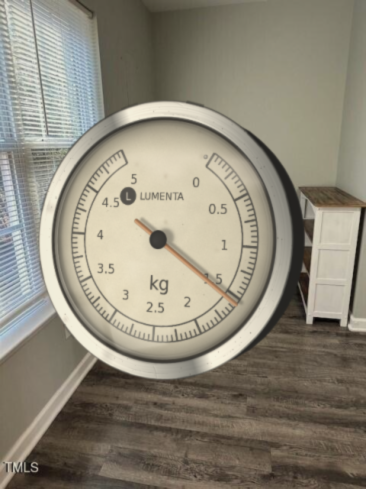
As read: **1.55** kg
